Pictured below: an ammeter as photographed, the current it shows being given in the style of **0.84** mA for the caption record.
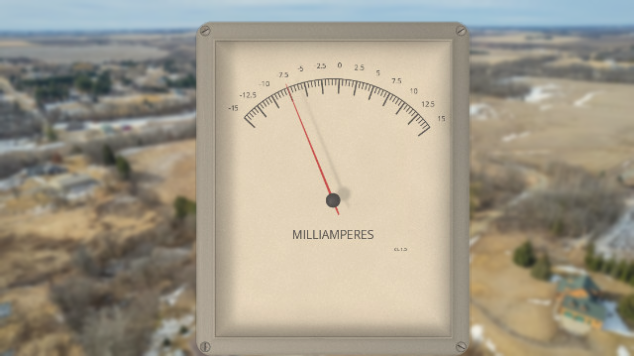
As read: **-7.5** mA
